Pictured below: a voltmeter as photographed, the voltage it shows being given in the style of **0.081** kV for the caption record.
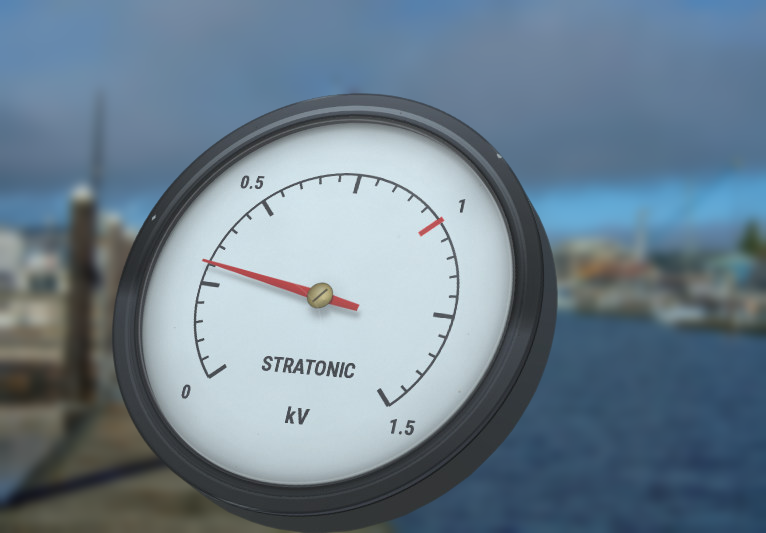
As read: **0.3** kV
